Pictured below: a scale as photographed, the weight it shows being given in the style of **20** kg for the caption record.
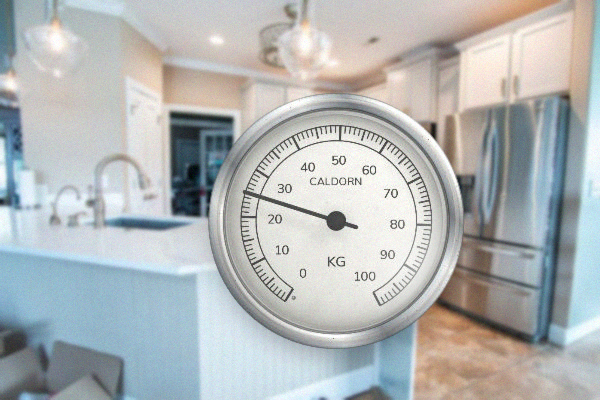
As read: **25** kg
